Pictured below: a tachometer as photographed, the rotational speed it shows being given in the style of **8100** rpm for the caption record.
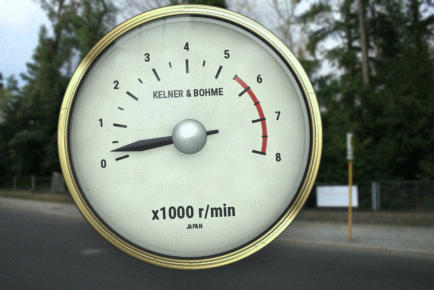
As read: **250** rpm
